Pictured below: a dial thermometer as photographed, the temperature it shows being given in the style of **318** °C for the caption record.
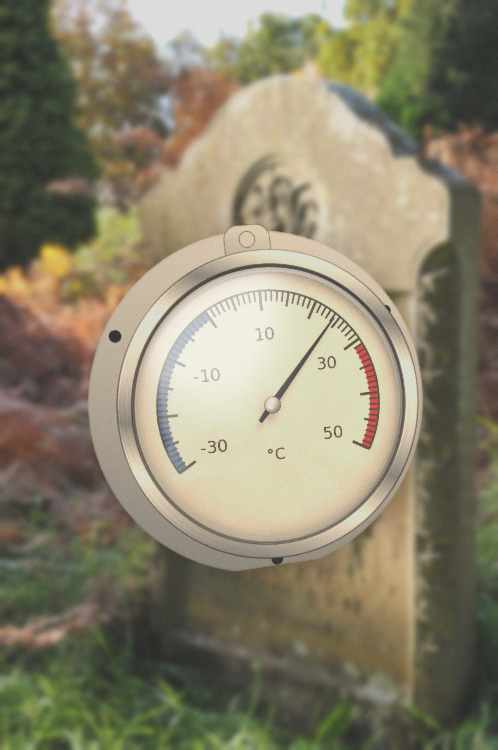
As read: **24** °C
